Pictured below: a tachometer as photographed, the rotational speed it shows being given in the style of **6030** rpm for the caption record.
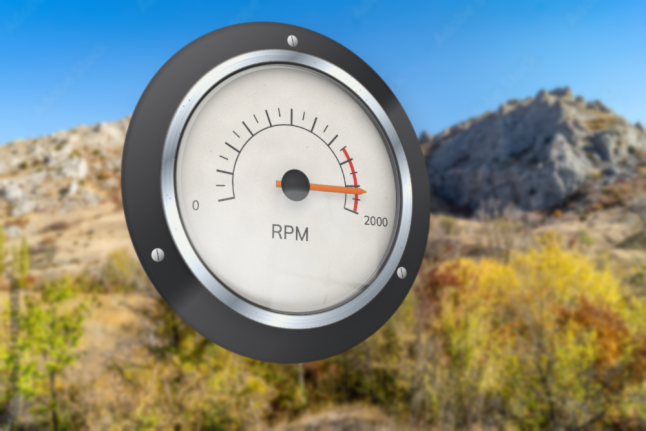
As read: **1850** rpm
